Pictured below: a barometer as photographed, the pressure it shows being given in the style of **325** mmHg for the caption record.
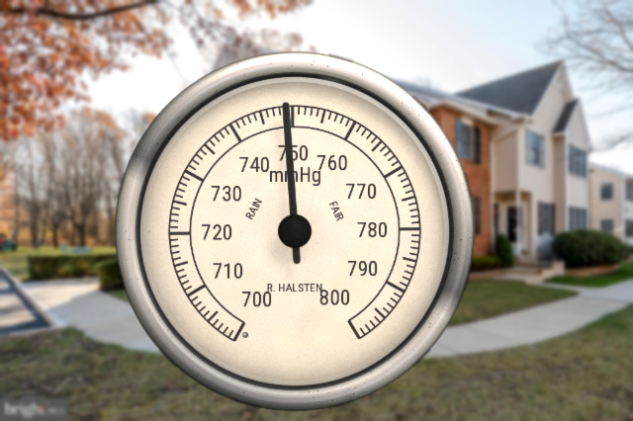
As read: **749** mmHg
